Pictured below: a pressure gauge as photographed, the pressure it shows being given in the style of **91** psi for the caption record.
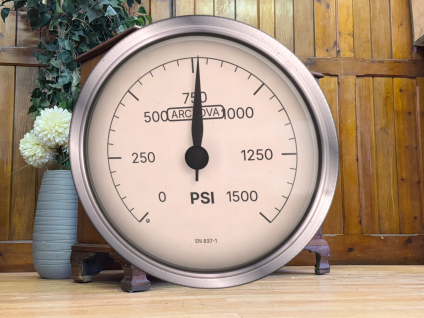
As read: **775** psi
